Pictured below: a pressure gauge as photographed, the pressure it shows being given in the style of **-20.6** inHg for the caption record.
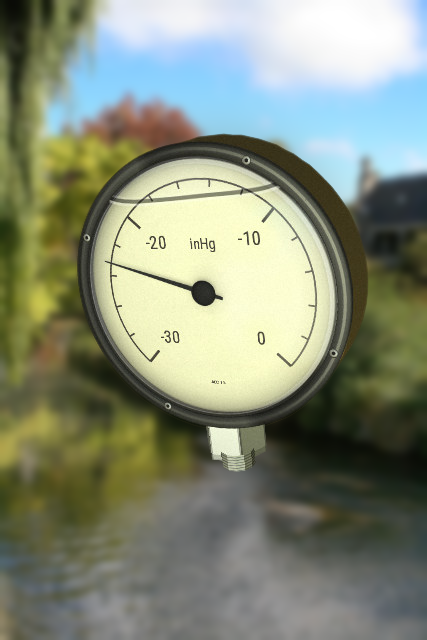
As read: **-23** inHg
